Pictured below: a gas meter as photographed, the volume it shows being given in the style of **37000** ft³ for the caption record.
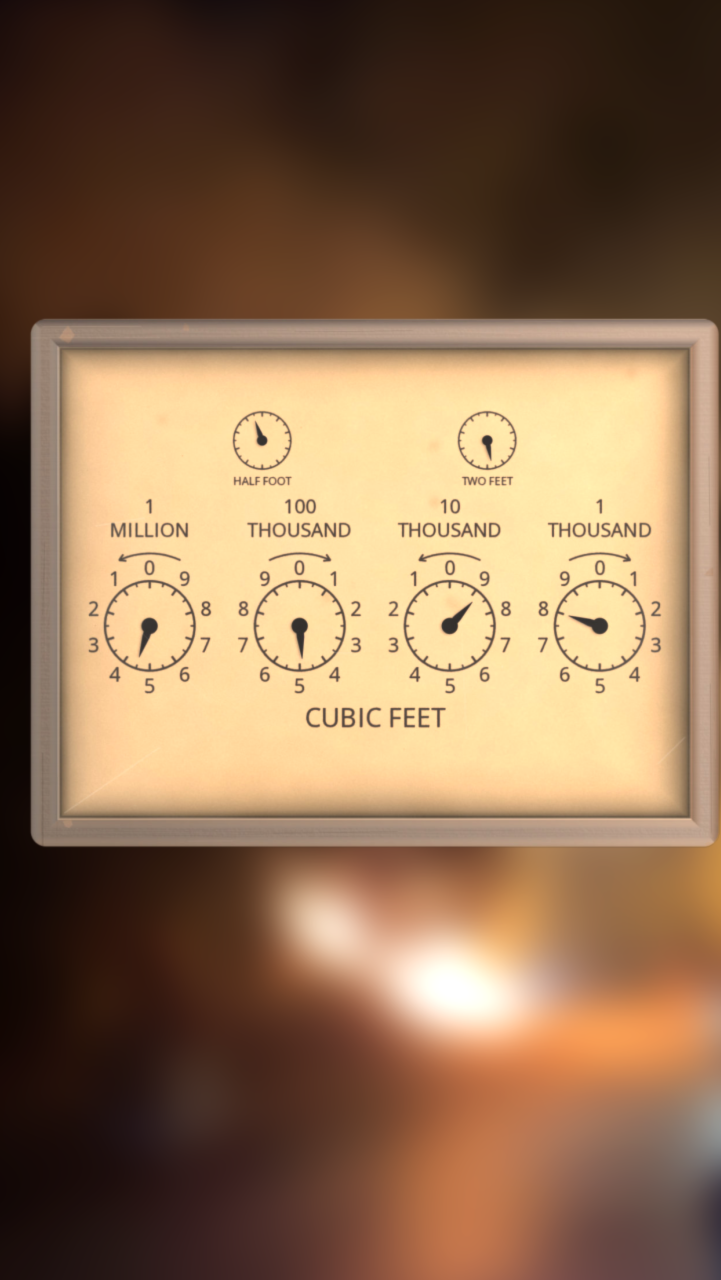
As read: **448800** ft³
